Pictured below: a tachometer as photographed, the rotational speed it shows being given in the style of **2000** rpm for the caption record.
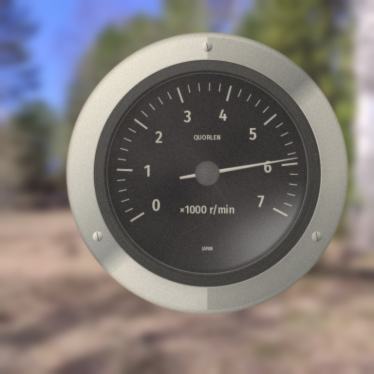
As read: **5900** rpm
